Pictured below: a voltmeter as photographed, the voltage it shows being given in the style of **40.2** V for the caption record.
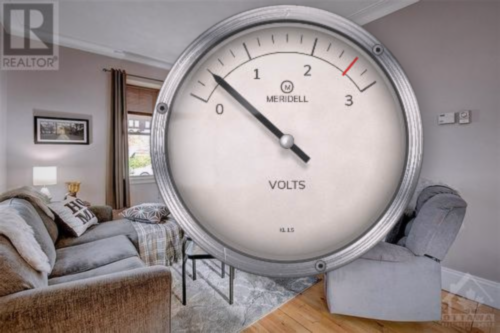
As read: **0.4** V
